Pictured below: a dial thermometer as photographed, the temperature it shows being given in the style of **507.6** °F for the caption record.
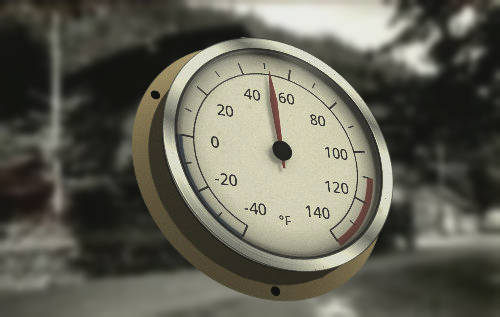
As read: **50** °F
